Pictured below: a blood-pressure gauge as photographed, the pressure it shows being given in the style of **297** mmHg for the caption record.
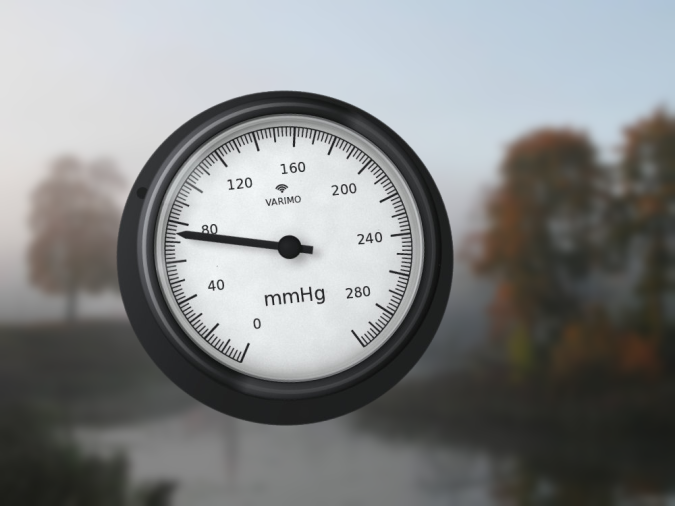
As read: **74** mmHg
